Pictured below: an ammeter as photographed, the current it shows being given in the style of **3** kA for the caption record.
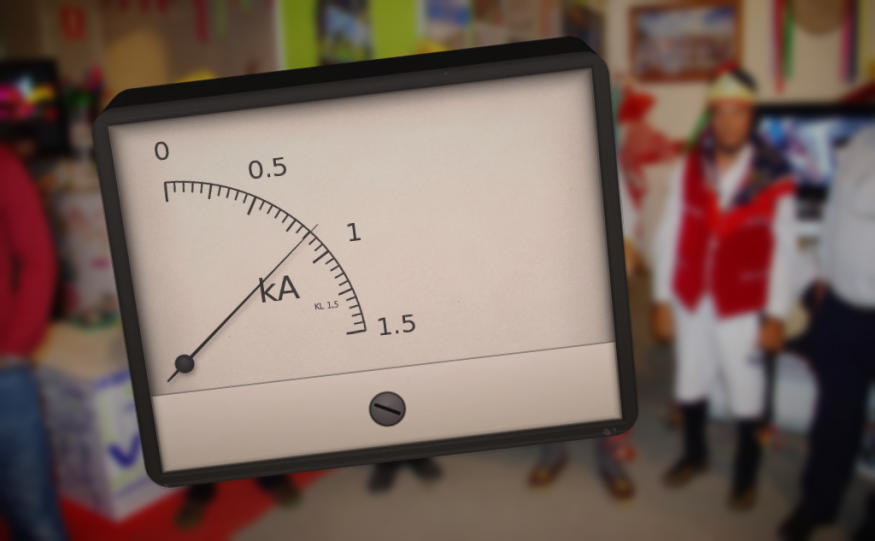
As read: **0.85** kA
